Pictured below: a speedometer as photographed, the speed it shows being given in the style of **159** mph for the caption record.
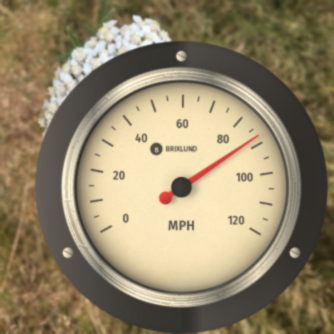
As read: **87.5** mph
